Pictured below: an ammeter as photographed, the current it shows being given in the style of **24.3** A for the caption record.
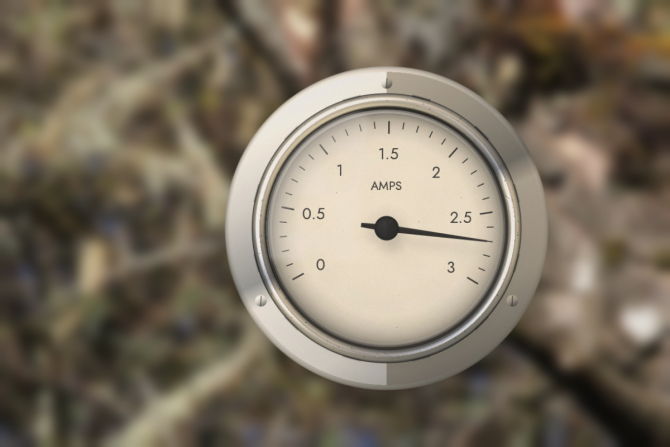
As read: **2.7** A
